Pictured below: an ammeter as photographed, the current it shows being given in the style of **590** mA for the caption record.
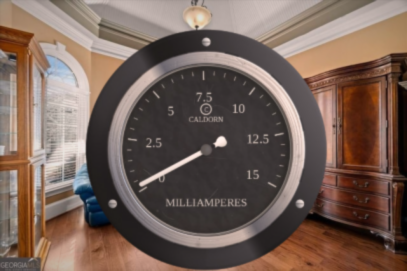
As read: **0.25** mA
